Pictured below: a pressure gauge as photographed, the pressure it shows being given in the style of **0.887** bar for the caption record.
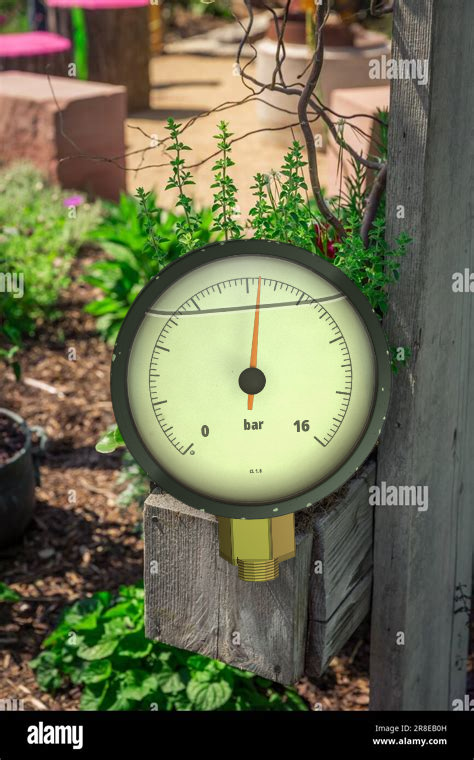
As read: **8.4** bar
